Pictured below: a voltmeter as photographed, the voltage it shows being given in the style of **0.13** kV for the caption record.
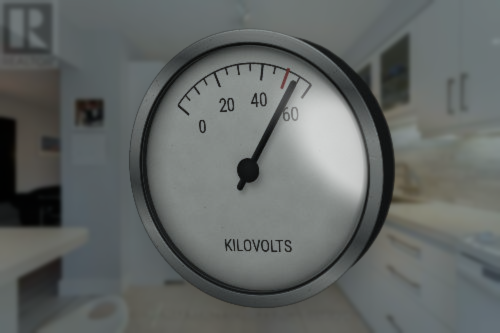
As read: **55** kV
